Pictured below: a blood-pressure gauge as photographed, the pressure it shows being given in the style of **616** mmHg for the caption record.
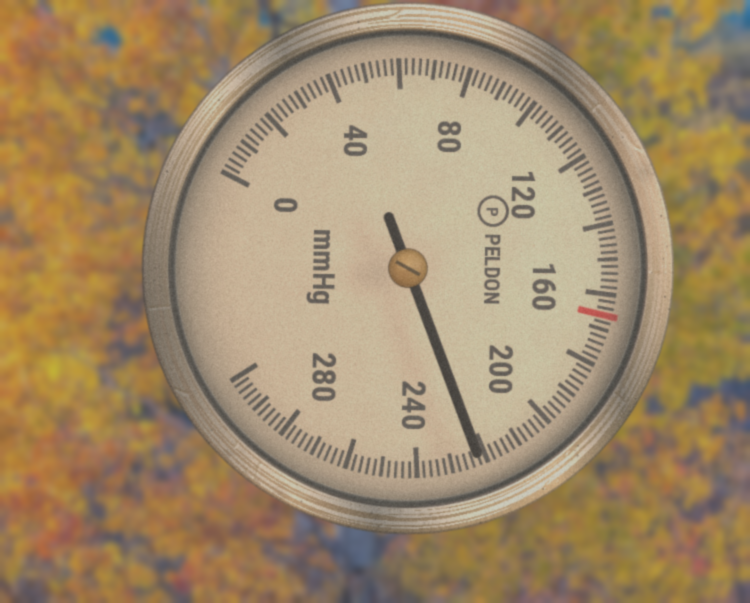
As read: **222** mmHg
